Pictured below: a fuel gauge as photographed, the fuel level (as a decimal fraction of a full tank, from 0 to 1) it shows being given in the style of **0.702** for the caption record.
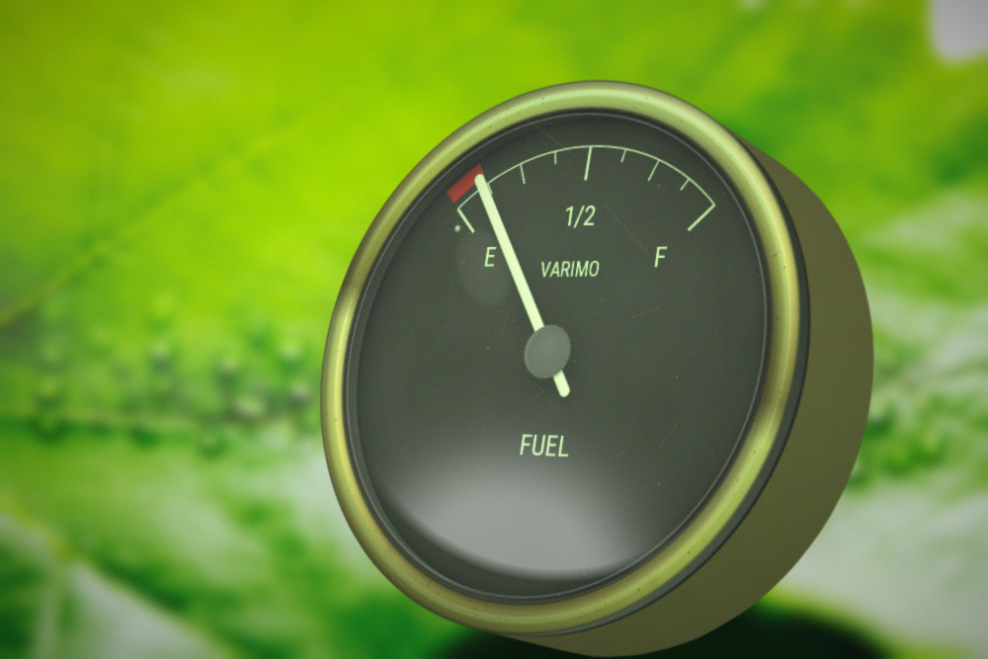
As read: **0.125**
